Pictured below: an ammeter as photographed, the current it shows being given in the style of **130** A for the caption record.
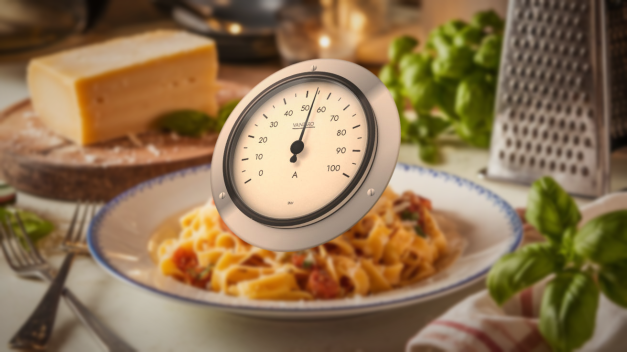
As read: **55** A
